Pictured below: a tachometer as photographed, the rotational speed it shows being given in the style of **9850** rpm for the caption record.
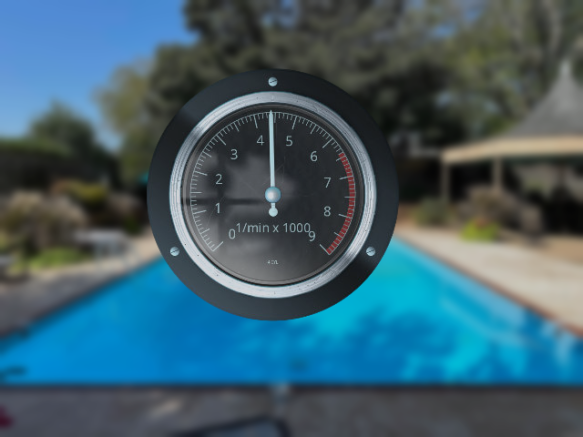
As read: **4400** rpm
